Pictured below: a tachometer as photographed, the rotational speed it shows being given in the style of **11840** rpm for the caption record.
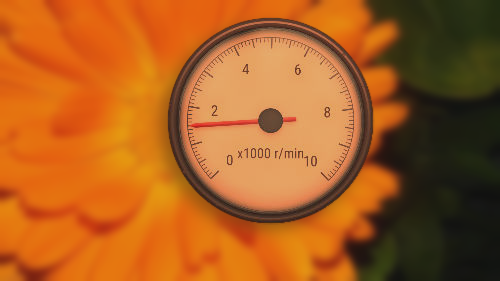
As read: **1500** rpm
